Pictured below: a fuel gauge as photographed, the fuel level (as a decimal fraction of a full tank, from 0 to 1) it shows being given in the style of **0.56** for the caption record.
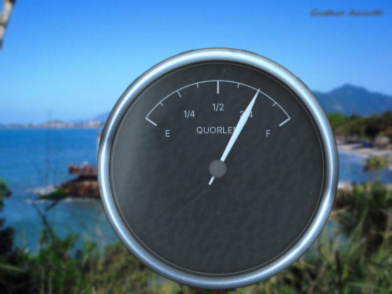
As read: **0.75**
